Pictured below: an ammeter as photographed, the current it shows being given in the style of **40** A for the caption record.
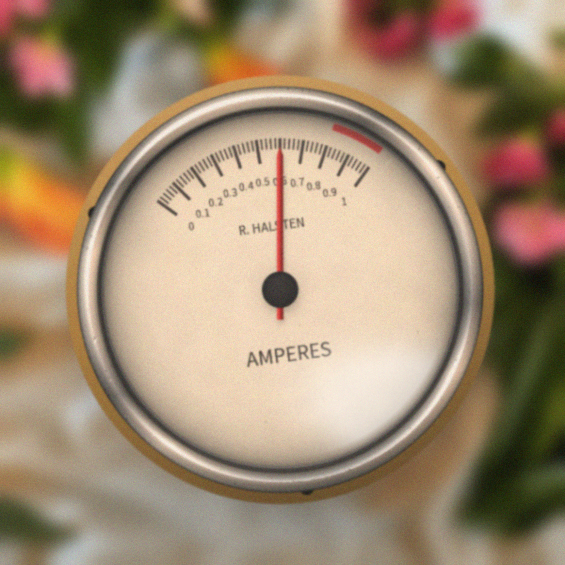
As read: **0.6** A
